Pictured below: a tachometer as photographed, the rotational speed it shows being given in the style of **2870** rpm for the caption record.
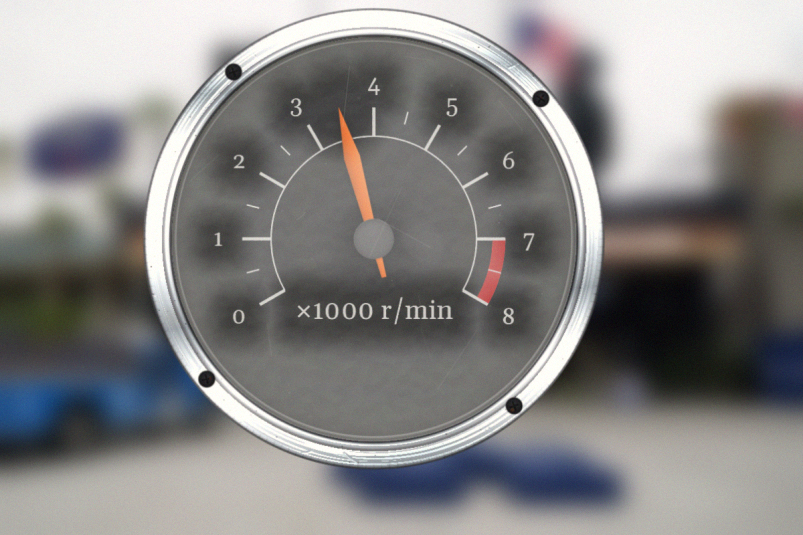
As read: **3500** rpm
